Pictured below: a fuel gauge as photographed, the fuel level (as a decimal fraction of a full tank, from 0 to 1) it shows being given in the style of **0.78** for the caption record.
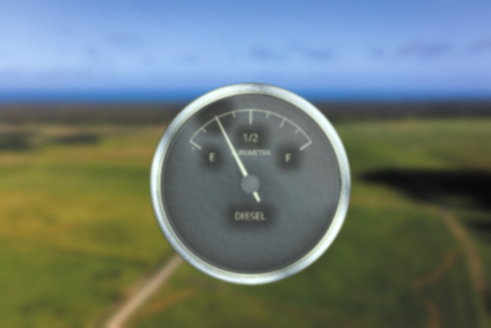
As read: **0.25**
